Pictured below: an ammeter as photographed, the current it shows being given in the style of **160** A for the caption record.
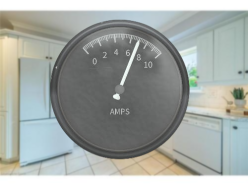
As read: **7** A
